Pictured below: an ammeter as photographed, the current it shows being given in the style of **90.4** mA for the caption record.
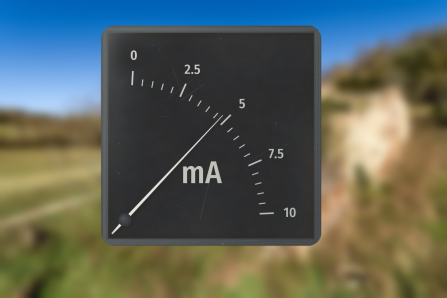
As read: **4.75** mA
